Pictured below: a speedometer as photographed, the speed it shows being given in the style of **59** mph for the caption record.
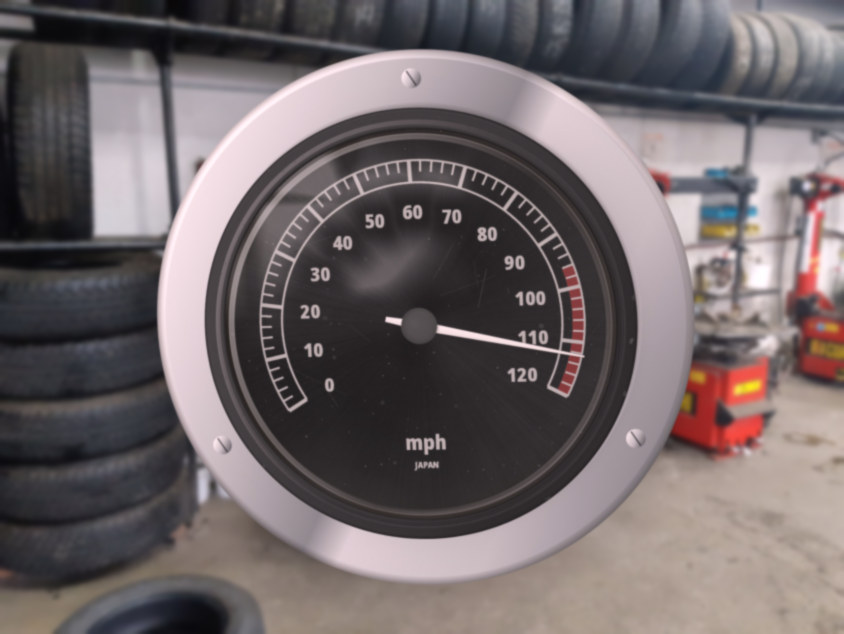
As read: **112** mph
